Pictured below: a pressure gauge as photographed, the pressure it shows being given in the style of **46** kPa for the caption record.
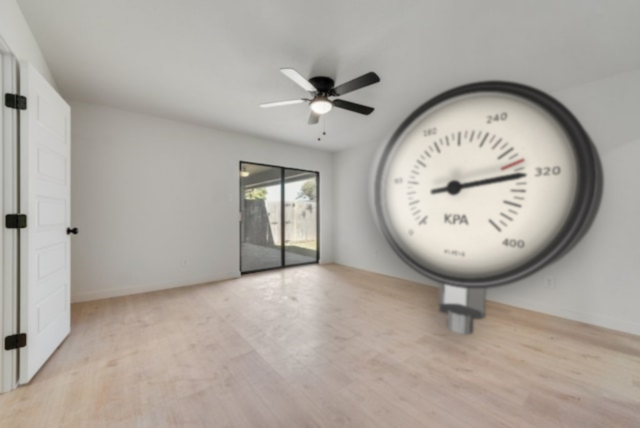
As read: **320** kPa
